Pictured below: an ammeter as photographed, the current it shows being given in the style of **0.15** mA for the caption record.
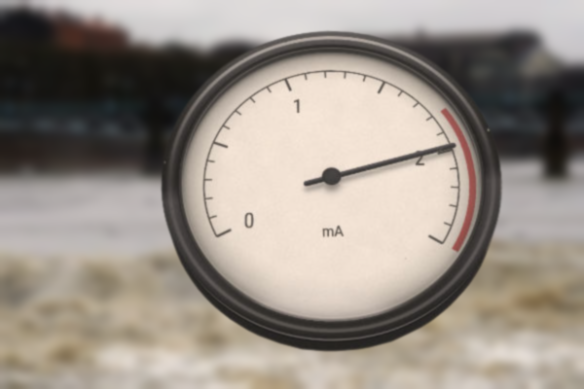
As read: **2** mA
